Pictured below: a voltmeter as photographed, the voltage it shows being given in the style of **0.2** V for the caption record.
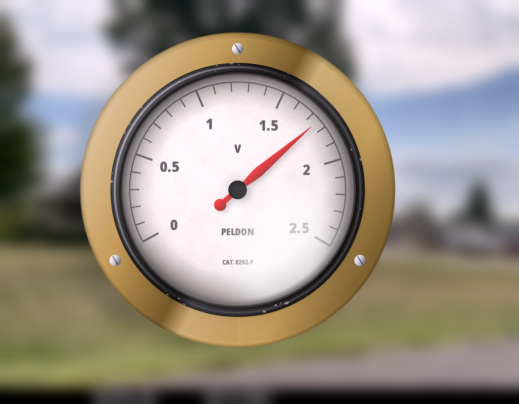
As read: **1.75** V
